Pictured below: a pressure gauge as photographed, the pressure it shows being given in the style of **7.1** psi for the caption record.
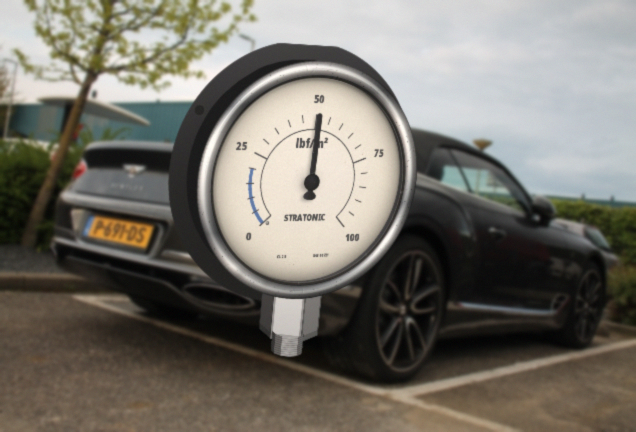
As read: **50** psi
